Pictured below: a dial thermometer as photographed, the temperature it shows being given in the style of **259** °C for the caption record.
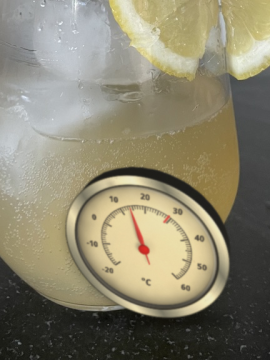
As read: **15** °C
